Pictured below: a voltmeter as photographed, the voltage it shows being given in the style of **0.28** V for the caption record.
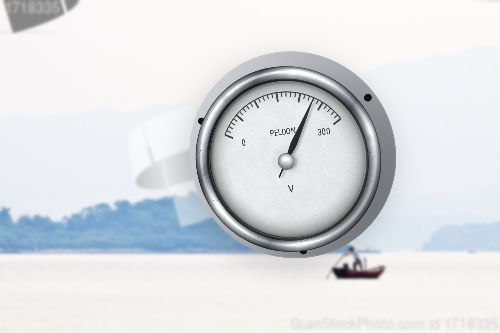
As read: **230** V
